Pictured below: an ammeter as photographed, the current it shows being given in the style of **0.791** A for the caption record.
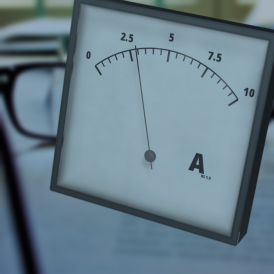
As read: **3** A
